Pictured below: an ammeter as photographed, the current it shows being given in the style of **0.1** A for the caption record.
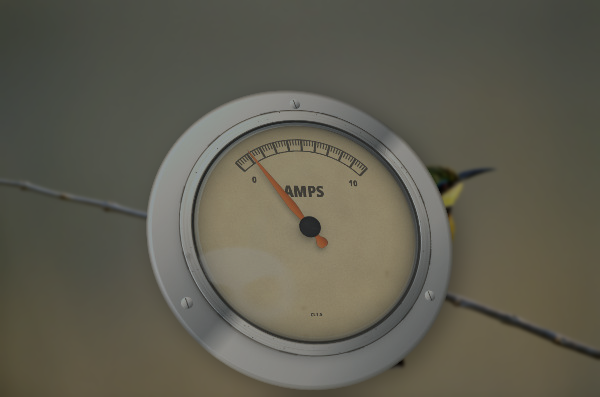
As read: **1** A
